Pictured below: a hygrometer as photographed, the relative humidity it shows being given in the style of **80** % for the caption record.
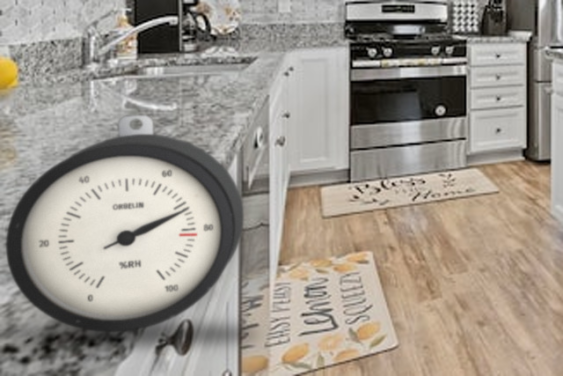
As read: **72** %
